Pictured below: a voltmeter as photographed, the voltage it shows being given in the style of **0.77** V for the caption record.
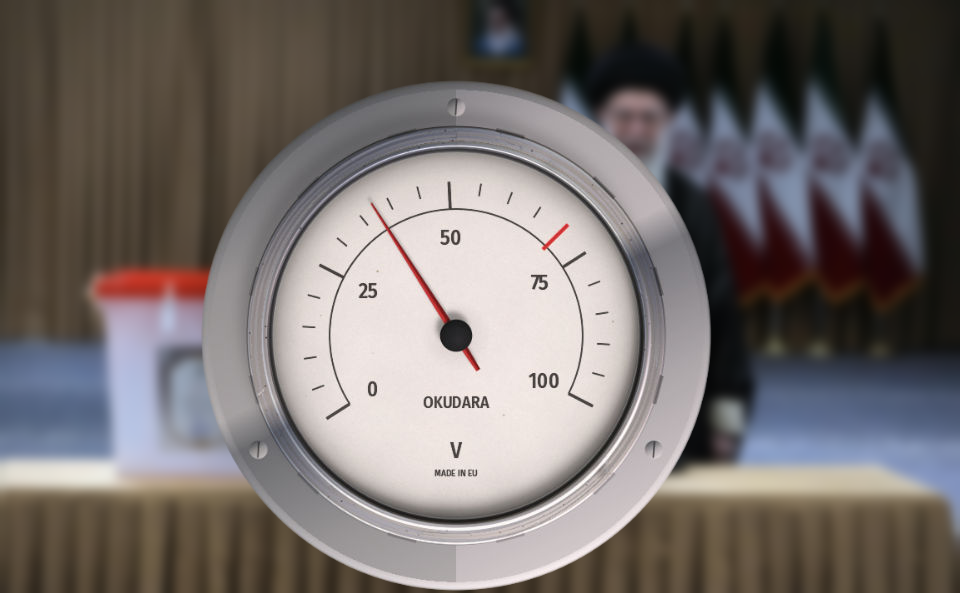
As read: **37.5** V
